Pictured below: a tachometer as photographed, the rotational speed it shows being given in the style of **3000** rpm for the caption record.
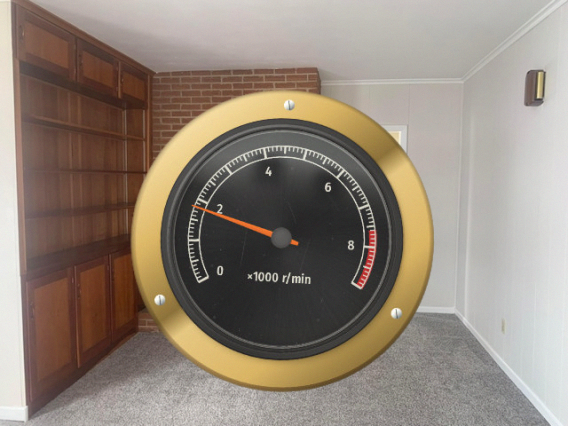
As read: **1800** rpm
